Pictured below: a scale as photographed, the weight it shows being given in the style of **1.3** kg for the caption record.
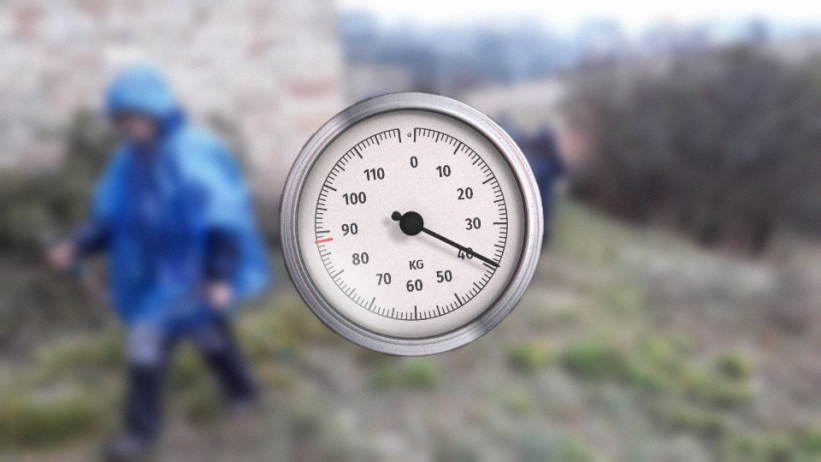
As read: **39** kg
